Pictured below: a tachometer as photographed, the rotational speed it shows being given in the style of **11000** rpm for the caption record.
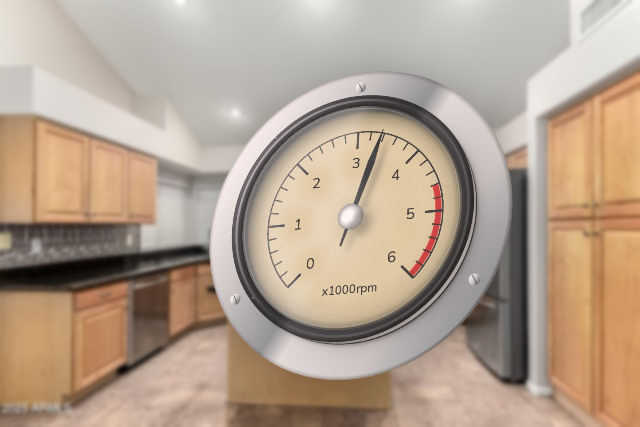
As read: **3400** rpm
